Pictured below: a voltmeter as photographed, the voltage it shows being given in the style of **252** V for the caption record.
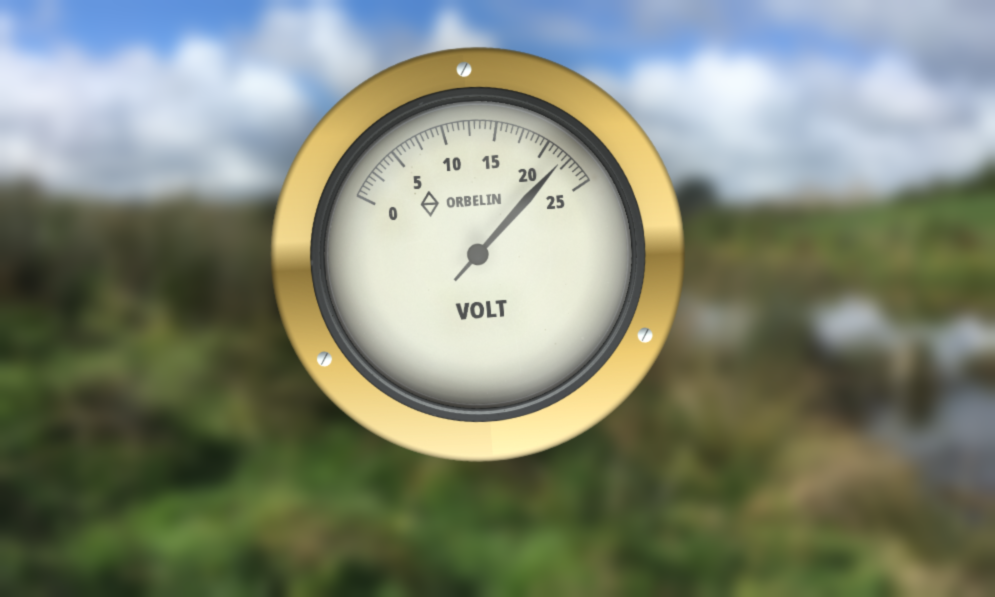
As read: **22** V
